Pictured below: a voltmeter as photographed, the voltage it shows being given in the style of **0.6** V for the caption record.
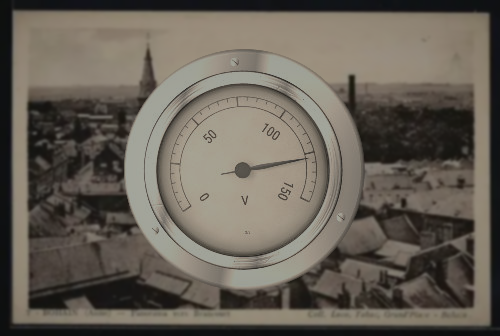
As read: **127.5** V
